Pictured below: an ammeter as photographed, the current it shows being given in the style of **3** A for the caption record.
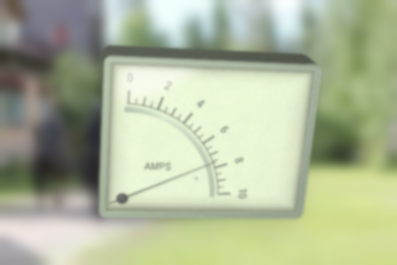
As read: **7.5** A
